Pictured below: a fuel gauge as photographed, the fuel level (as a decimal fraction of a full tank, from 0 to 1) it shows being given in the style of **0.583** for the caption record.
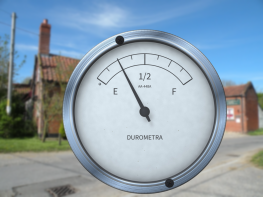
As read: **0.25**
